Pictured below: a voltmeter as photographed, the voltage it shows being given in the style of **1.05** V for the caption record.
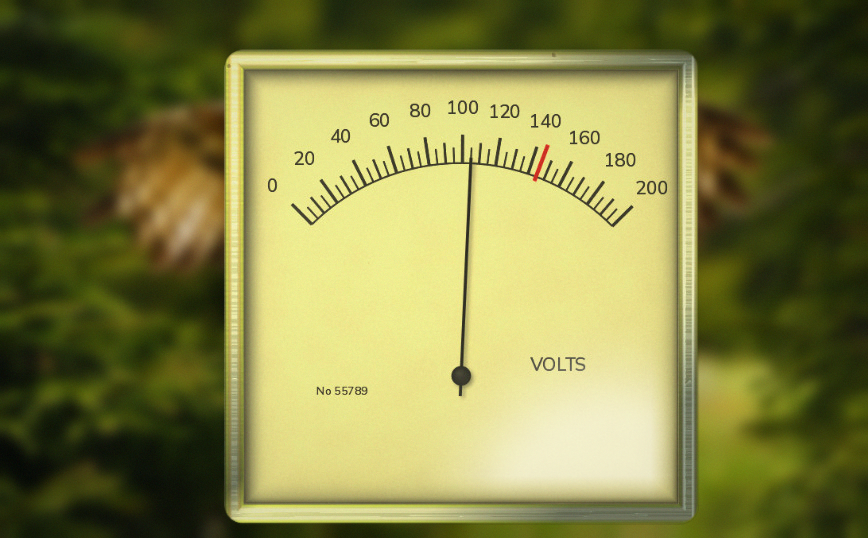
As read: **105** V
